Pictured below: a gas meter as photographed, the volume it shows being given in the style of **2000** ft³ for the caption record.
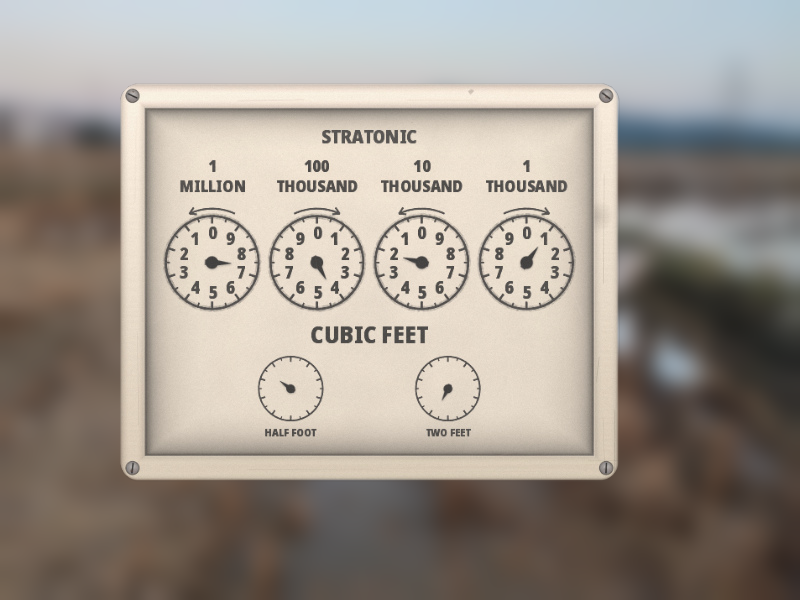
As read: **742100** ft³
